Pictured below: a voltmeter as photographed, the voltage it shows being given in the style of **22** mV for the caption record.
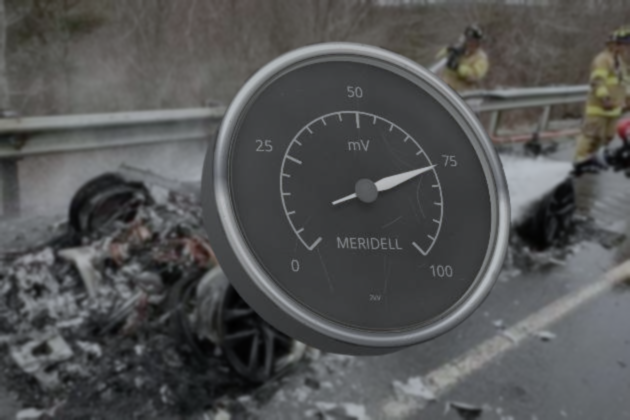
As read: **75** mV
